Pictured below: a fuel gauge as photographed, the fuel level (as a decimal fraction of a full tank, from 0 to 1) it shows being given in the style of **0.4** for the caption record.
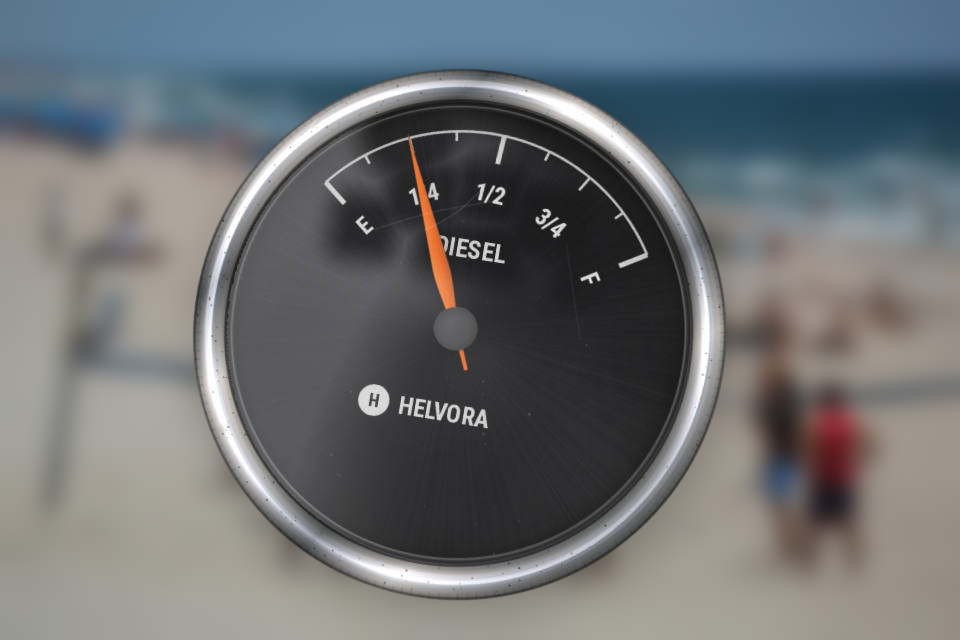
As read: **0.25**
